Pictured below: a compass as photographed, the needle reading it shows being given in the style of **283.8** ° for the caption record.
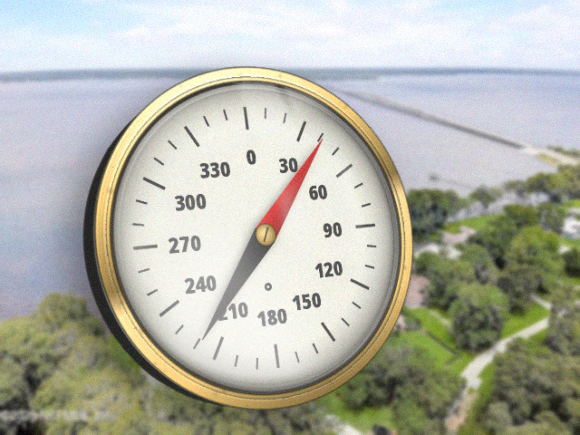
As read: **40** °
